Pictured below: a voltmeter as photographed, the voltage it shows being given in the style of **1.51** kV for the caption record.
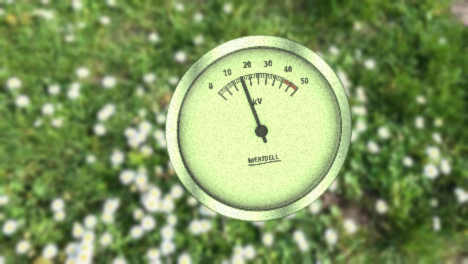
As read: **15** kV
